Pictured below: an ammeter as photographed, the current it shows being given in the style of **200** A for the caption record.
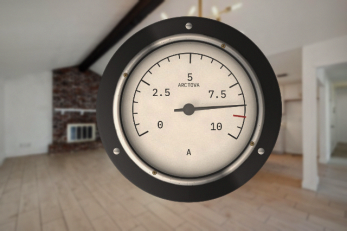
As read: **8.5** A
